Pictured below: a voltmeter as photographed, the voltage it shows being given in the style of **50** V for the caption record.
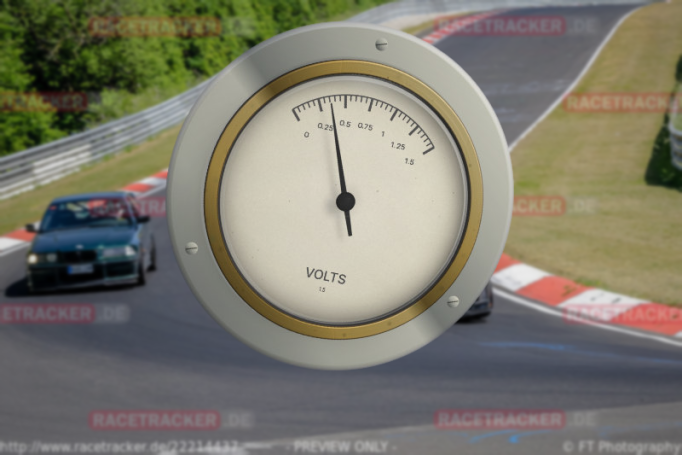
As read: **0.35** V
